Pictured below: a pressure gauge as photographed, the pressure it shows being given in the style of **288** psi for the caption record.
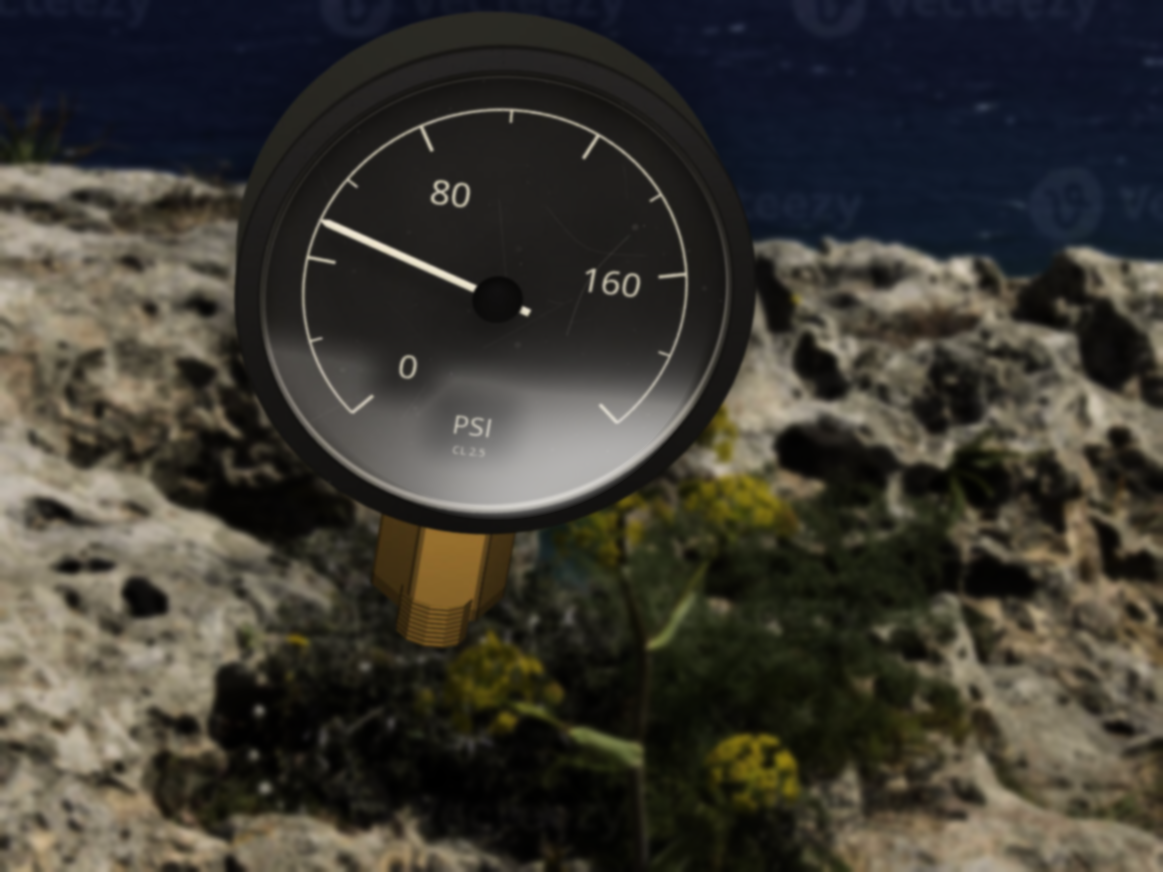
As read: **50** psi
